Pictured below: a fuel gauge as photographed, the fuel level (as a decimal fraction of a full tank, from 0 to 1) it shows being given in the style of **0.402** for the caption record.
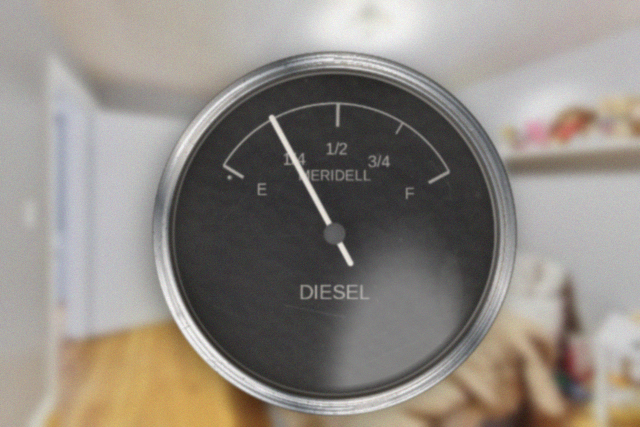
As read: **0.25**
